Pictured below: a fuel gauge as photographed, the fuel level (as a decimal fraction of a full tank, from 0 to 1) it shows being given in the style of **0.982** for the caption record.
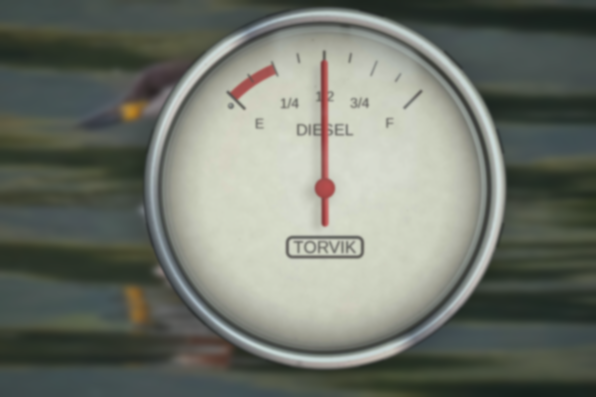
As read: **0.5**
